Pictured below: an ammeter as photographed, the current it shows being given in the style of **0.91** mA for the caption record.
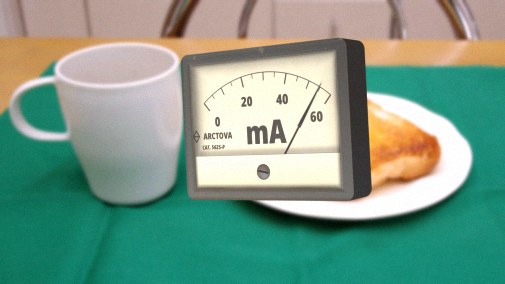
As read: **55** mA
